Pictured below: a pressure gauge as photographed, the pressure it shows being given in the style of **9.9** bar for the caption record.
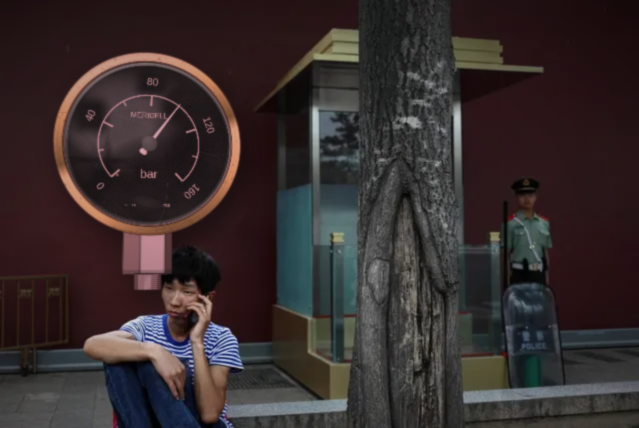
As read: **100** bar
